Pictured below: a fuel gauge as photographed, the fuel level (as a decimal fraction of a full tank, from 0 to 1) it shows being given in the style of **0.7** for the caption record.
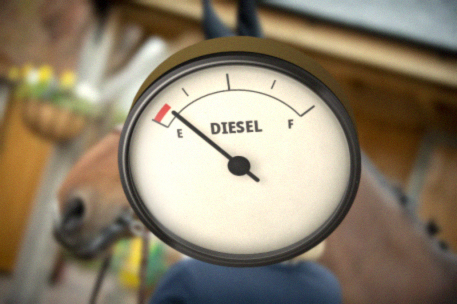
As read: **0.125**
